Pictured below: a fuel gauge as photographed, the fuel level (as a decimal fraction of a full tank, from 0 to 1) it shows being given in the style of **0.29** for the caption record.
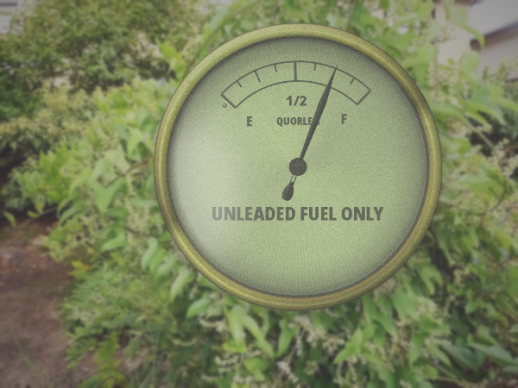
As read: **0.75**
